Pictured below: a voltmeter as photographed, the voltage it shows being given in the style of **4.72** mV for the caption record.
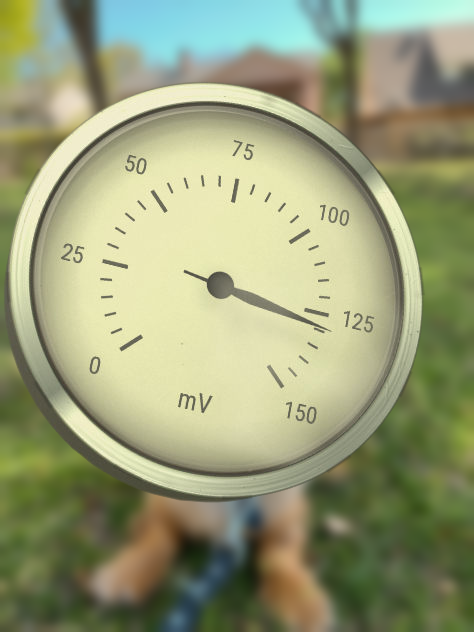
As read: **130** mV
